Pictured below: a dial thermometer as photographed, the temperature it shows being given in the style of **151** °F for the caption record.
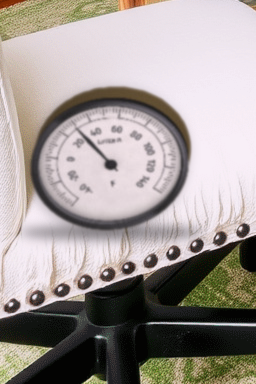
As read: **30** °F
